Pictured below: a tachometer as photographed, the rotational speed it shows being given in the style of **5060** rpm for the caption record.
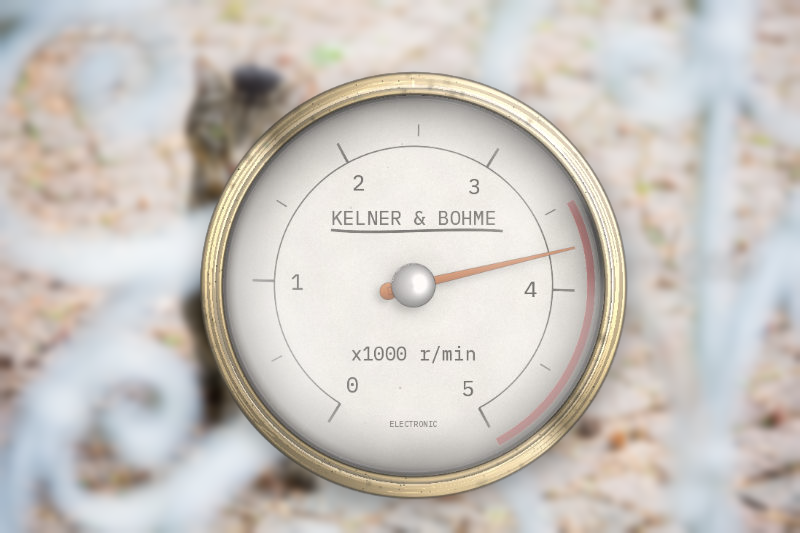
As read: **3750** rpm
